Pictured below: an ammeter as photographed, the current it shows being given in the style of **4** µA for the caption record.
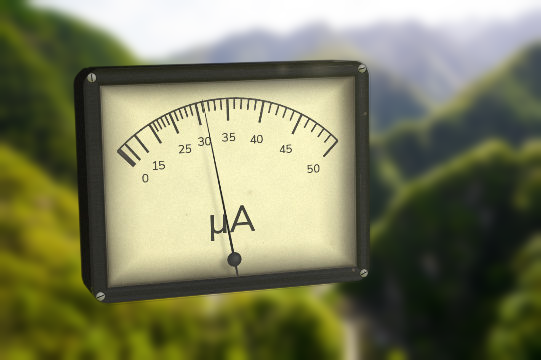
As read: **31** µA
